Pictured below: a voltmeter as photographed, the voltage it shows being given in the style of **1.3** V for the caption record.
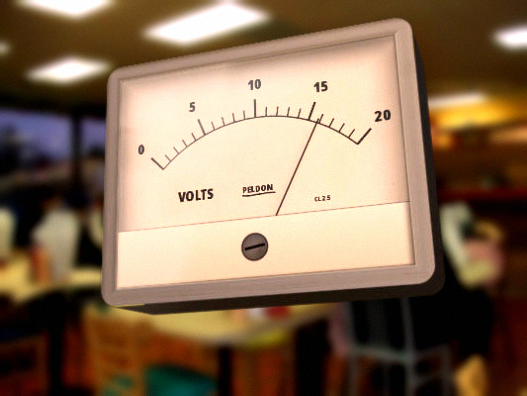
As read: **16** V
